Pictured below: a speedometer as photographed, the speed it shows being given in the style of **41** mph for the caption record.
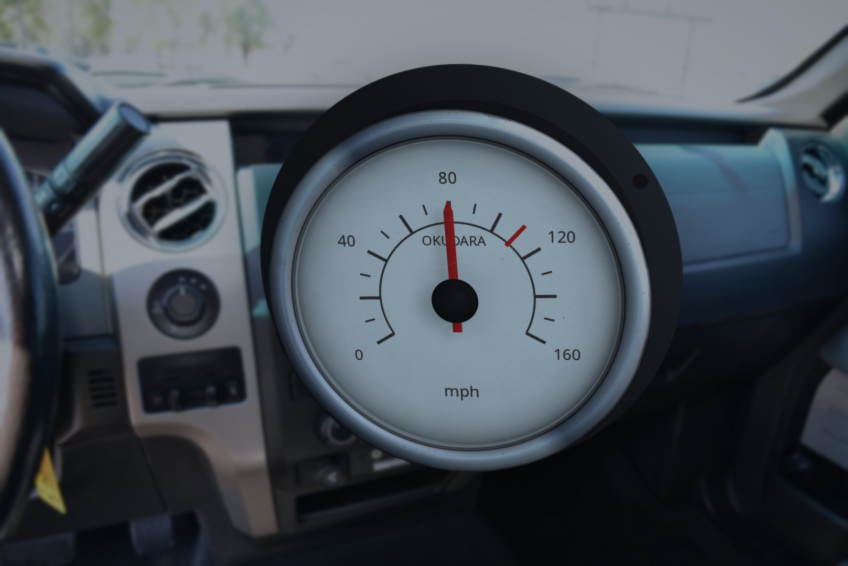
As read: **80** mph
